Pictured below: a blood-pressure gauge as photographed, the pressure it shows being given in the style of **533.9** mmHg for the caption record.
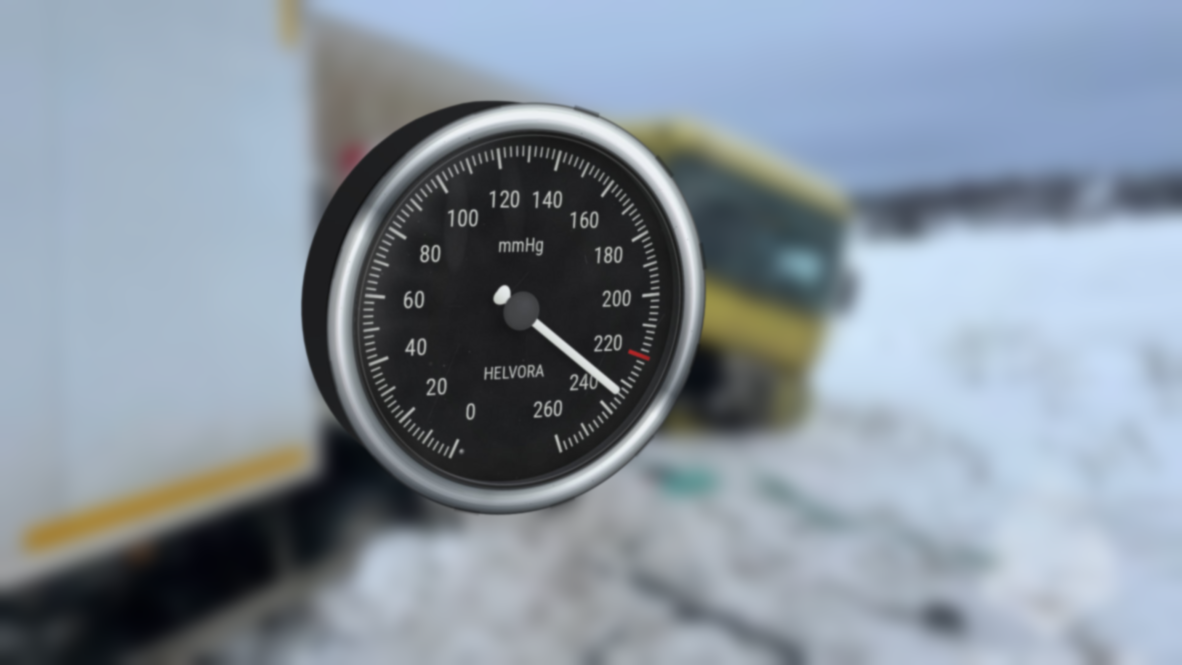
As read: **234** mmHg
